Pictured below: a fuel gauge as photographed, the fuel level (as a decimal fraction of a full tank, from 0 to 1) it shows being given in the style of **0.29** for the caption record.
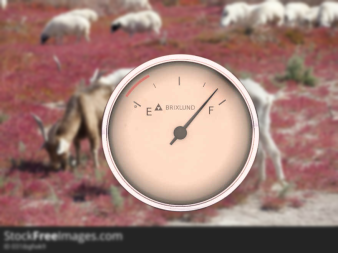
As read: **0.875**
